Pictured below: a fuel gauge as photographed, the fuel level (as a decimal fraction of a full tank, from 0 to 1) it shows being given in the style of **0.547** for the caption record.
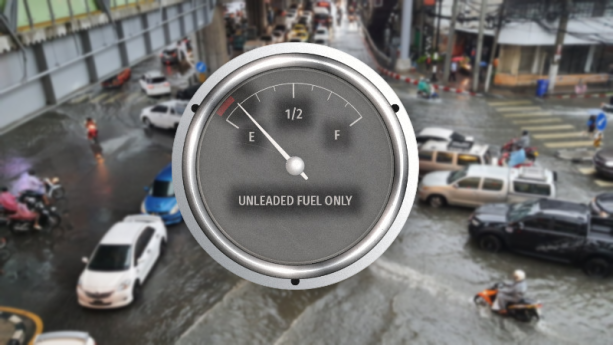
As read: **0.125**
